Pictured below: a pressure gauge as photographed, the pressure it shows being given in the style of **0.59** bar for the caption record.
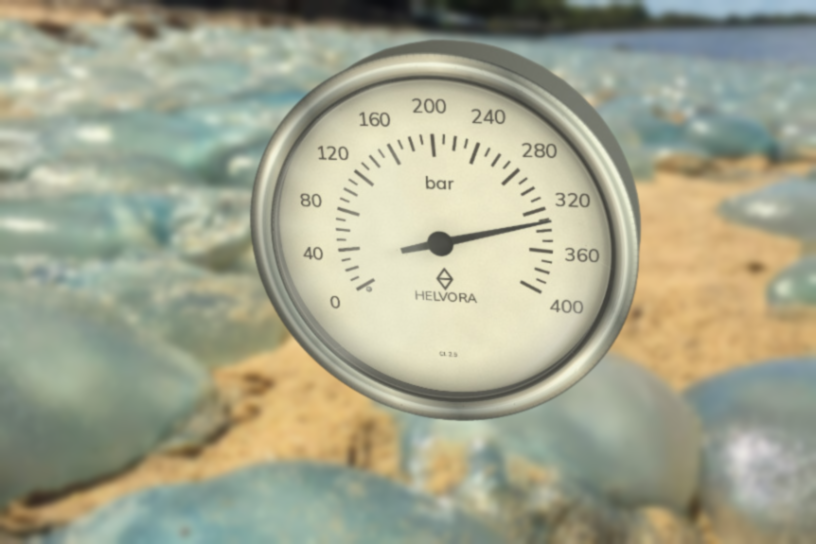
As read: **330** bar
